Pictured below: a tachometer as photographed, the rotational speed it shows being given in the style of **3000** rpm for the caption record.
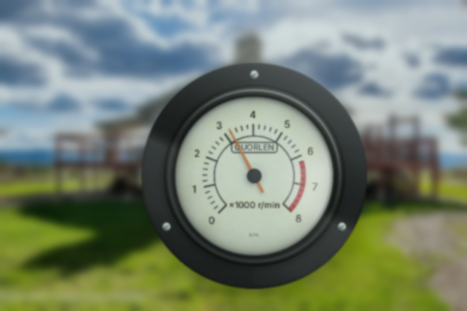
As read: **3200** rpm
